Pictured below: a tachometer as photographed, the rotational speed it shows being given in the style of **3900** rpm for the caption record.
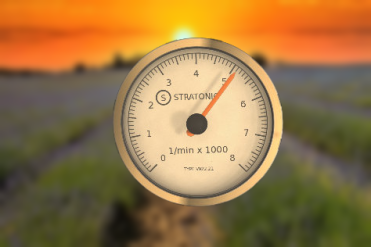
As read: **5100** rpm
